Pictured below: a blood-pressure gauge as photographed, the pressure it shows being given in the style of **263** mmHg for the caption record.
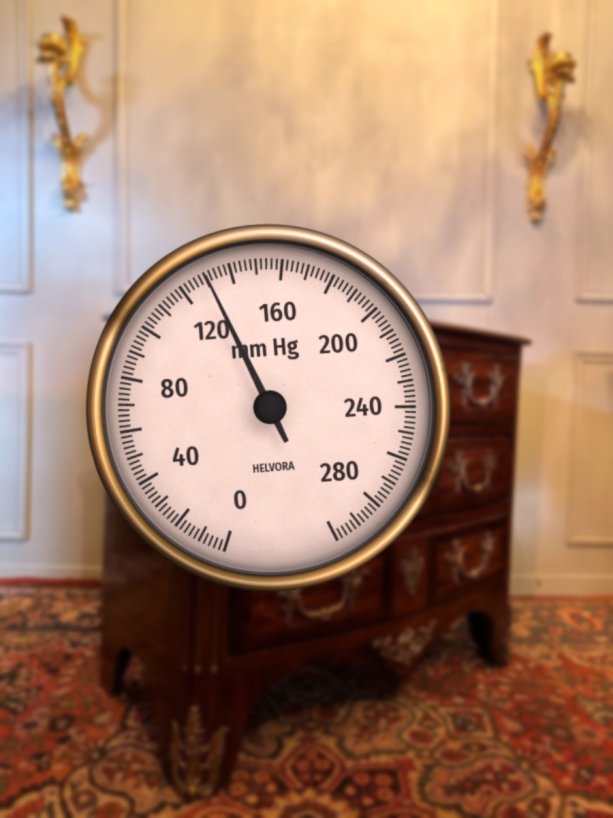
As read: **130** mmHg
